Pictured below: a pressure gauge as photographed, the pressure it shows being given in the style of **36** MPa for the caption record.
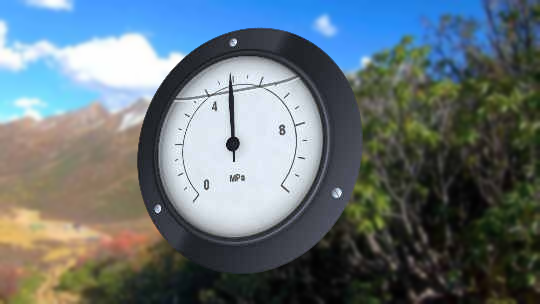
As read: **5** MPa
